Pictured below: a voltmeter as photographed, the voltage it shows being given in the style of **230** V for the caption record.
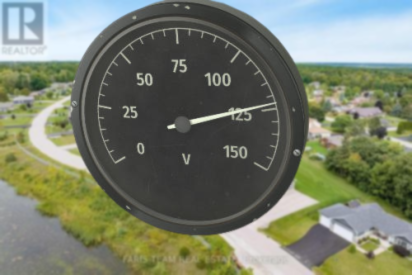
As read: **122.5** V
